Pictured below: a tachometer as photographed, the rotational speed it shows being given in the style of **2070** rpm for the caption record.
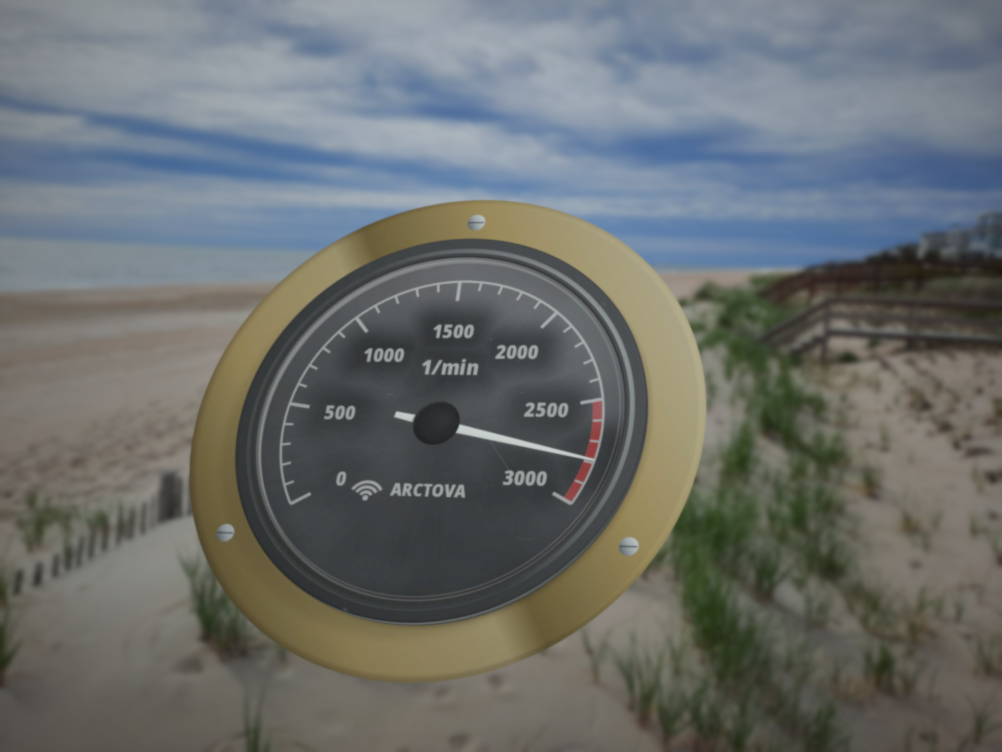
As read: **2800** rpm
